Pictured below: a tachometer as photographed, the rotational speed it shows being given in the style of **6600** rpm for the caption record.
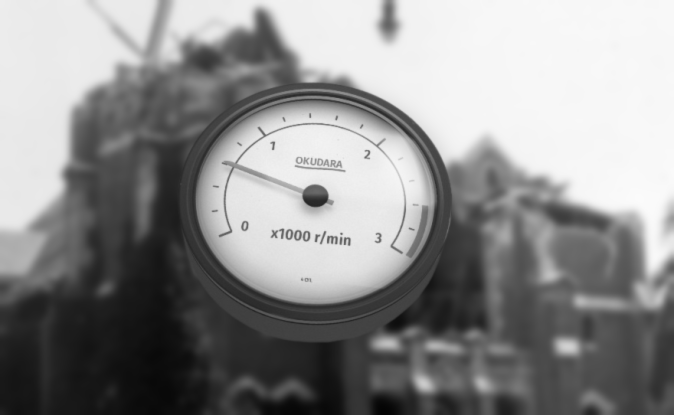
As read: **600** rpm
